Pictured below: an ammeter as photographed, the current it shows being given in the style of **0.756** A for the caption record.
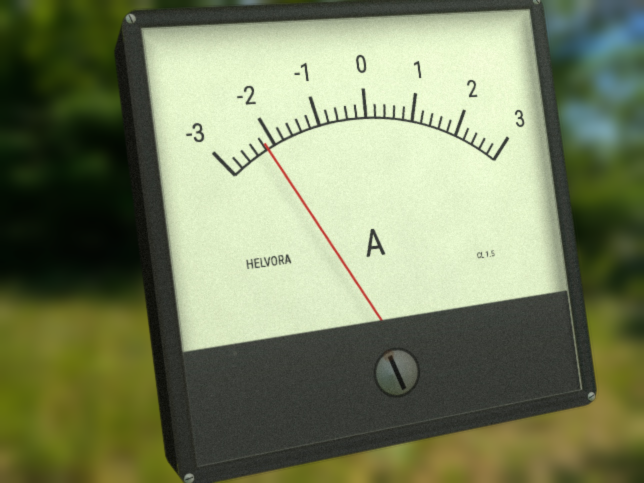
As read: **-2.2** A
